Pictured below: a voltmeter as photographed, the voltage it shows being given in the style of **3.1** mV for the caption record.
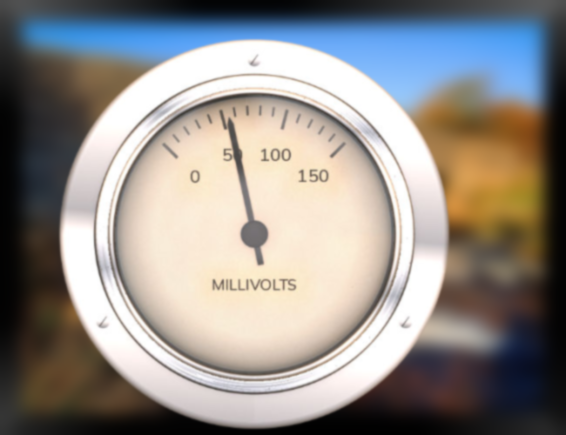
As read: **55** mV
